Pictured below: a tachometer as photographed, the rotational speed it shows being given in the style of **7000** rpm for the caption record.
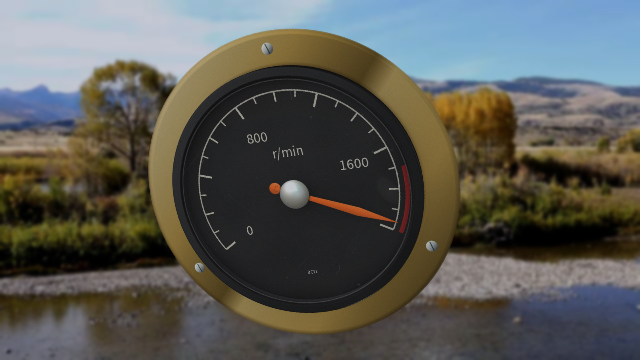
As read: **1950** rpm
